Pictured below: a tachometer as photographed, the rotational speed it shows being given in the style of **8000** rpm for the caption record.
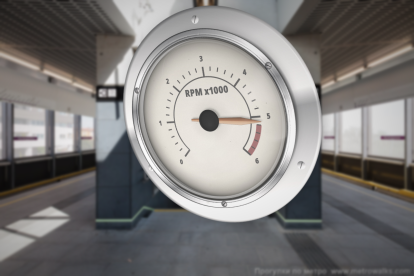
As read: **5100** rpm
